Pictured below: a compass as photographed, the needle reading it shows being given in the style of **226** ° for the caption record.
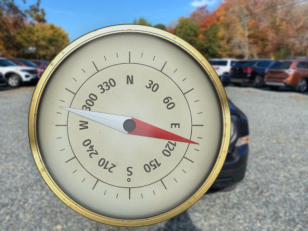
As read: **105** °
